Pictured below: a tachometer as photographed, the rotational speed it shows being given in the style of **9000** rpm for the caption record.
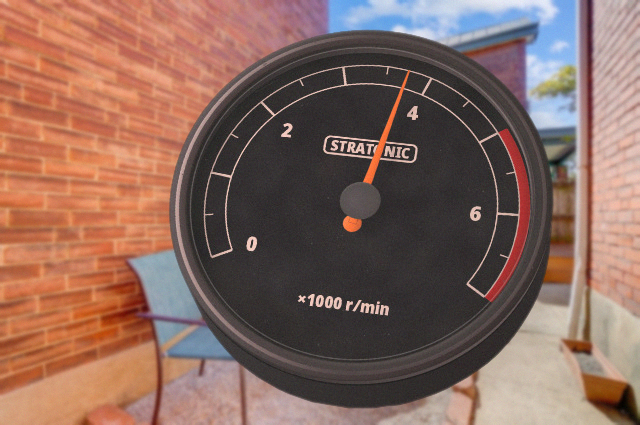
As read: **3750** rpm
